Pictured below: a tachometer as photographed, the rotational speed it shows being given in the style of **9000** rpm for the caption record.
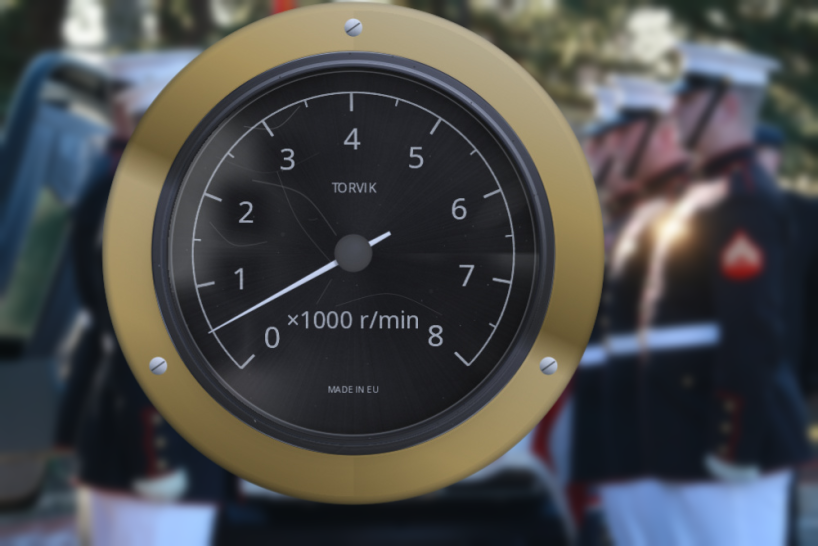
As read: **500** rpm
